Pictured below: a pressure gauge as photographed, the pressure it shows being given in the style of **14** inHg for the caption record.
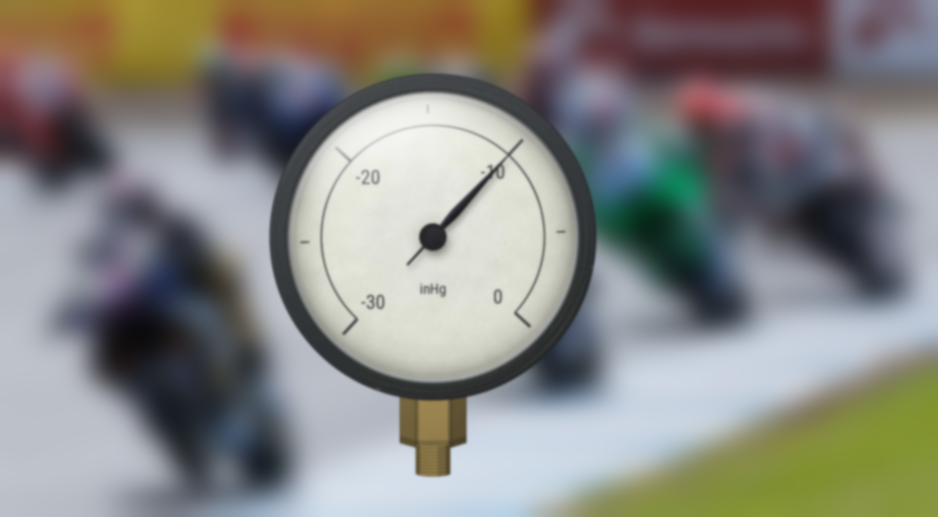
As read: **-10** inHg
